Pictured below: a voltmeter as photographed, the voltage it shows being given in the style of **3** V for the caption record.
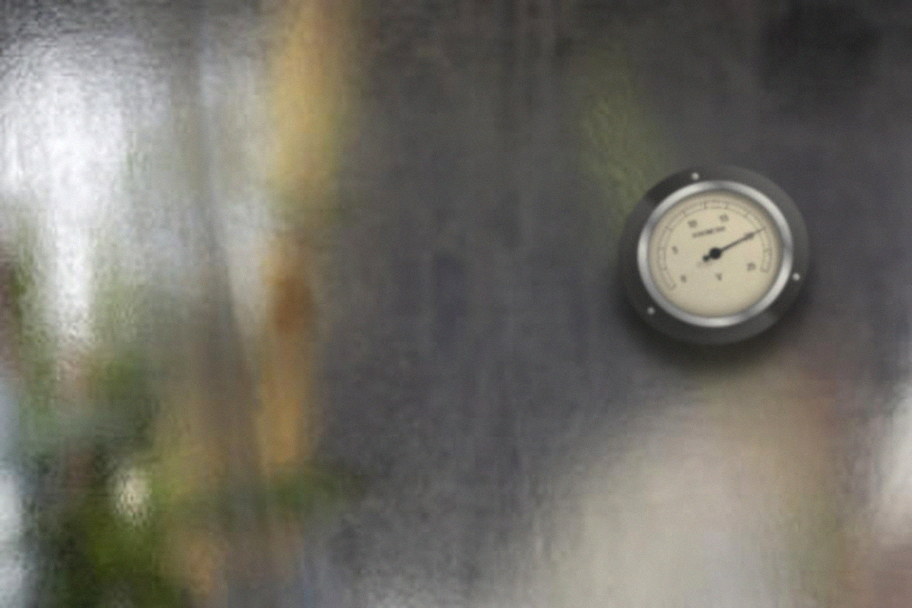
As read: **20** V
